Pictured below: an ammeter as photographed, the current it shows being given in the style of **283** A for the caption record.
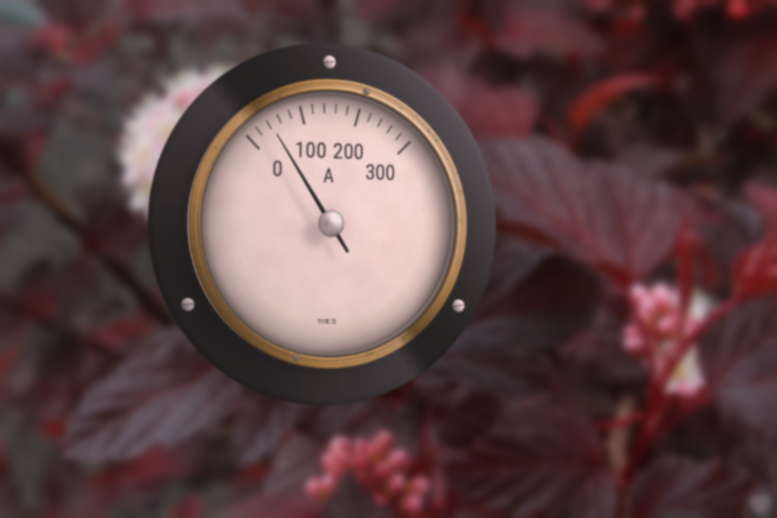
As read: **40** A
